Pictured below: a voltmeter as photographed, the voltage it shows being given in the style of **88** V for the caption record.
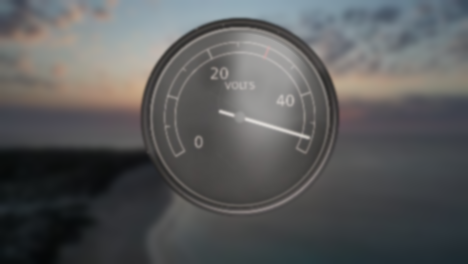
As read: **47.5** V
